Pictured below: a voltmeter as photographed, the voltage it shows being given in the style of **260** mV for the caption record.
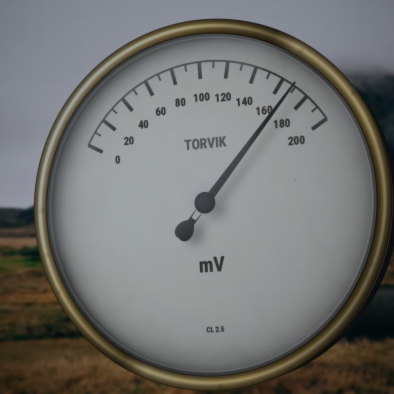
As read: **170** mV
